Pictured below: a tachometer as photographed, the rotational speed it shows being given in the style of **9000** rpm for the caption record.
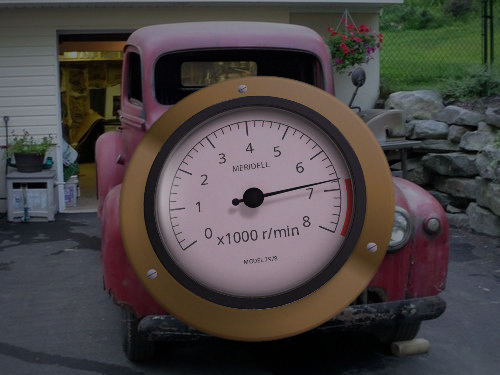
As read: **6800** rpm
